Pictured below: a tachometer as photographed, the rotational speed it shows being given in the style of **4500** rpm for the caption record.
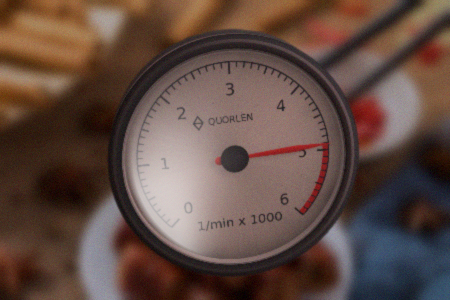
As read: **4900** rpm
